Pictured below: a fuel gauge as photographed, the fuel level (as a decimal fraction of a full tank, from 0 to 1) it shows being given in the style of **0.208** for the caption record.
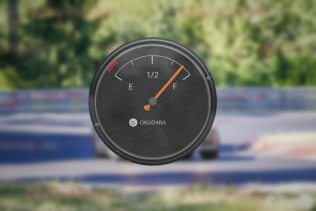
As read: **0.875**
